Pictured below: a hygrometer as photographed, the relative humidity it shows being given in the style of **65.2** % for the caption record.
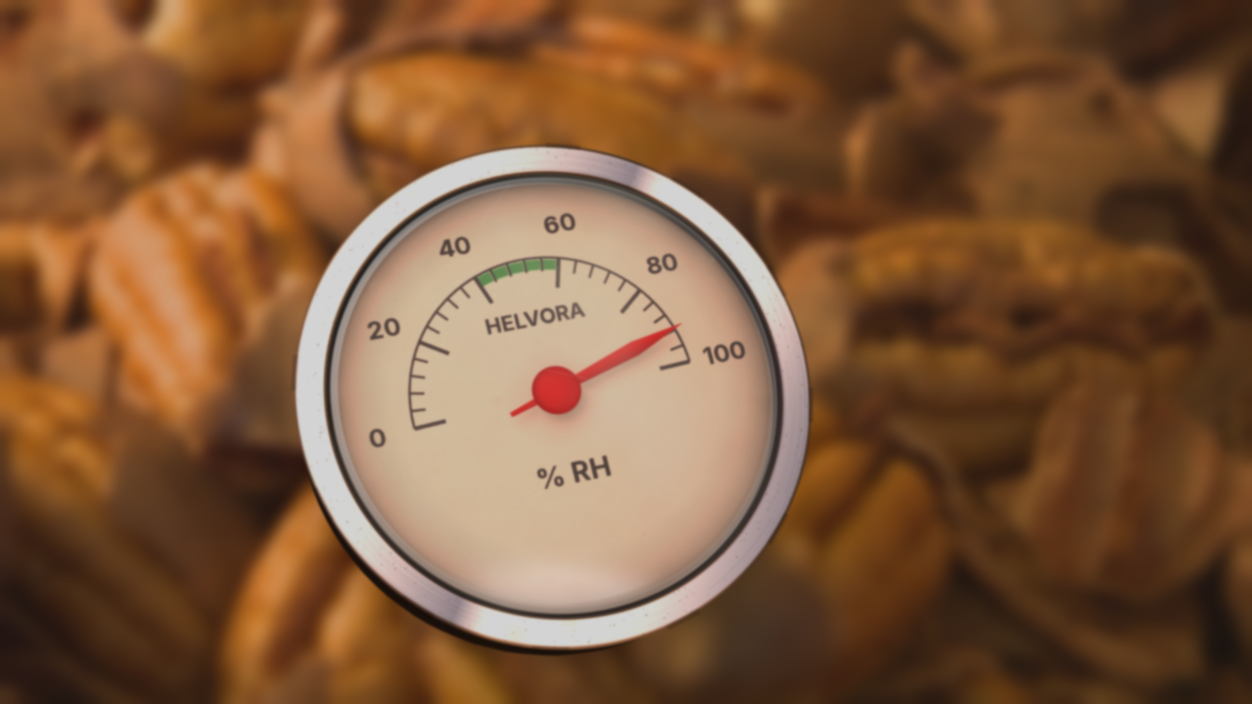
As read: **92** %
